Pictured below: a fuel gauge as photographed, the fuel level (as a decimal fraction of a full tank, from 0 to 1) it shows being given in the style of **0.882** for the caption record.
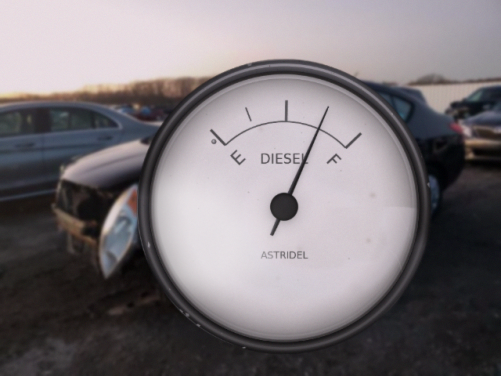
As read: **0.75**
